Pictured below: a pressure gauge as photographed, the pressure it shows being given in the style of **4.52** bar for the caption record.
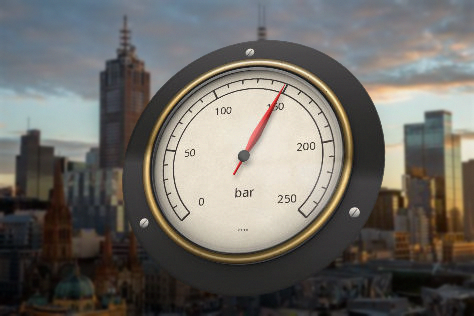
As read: **150** bar
